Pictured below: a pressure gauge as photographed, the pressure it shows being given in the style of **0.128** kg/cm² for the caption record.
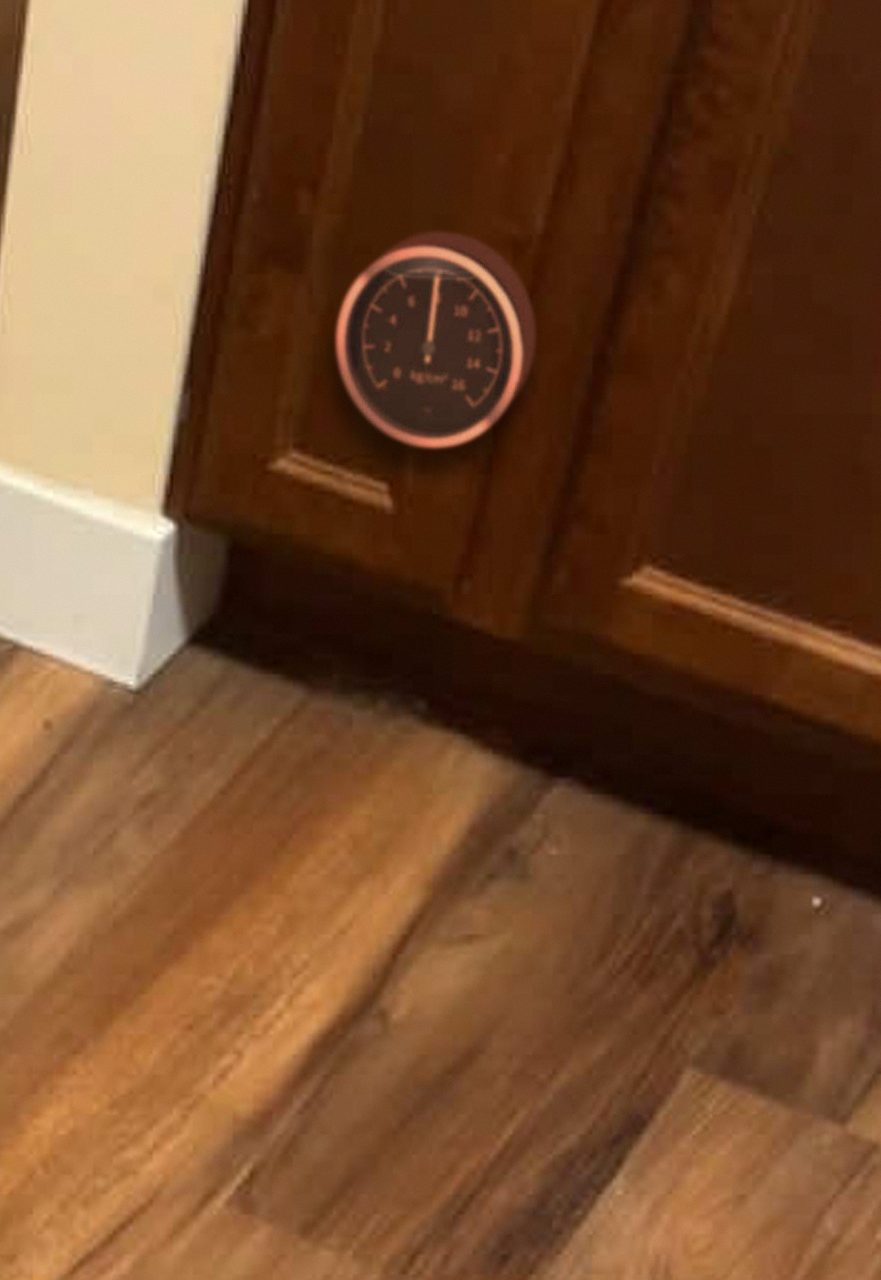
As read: **8** kg/cm²
